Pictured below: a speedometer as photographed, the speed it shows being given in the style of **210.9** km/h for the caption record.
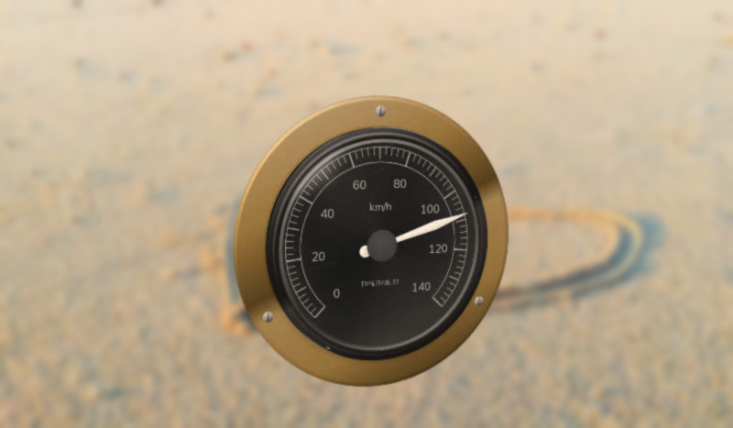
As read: **108** km/h
